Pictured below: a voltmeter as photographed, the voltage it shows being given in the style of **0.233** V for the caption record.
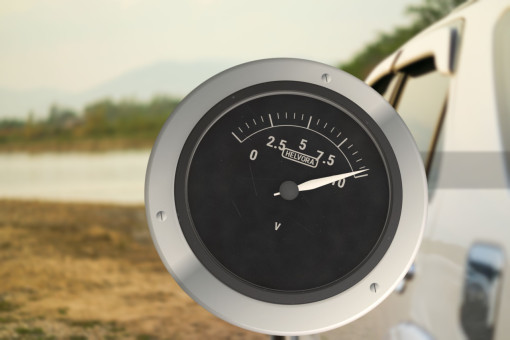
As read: **9.75** V
